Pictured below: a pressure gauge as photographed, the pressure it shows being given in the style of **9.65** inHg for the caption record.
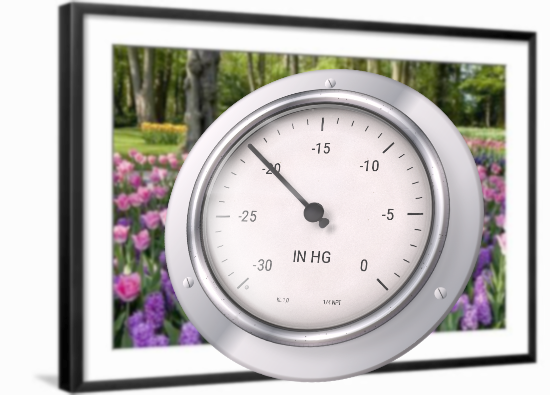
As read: **-20** inHg
